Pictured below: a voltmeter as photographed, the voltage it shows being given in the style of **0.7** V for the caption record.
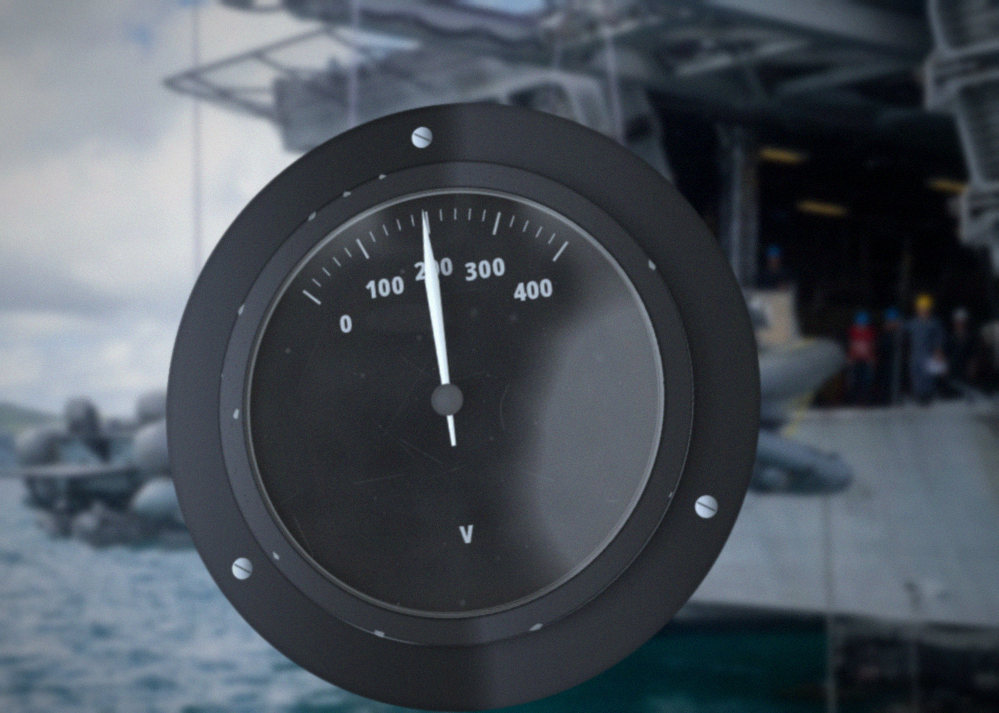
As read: **200** V
